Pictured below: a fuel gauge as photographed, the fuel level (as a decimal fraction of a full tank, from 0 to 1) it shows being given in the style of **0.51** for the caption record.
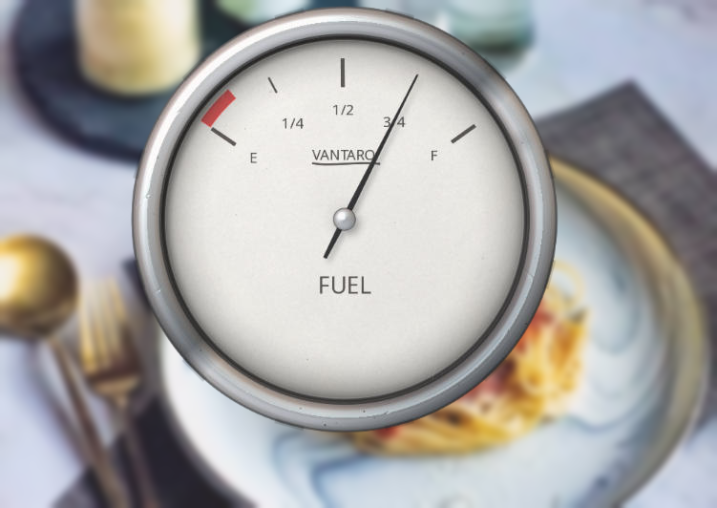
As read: **0.75**
